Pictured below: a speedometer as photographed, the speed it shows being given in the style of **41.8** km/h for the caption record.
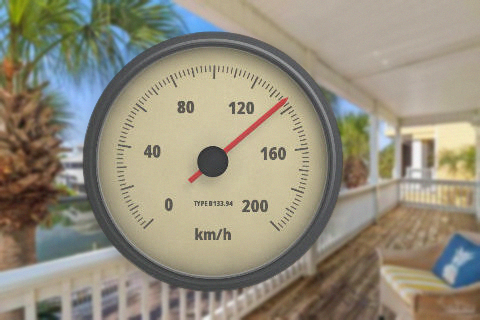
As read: **136** km/h
